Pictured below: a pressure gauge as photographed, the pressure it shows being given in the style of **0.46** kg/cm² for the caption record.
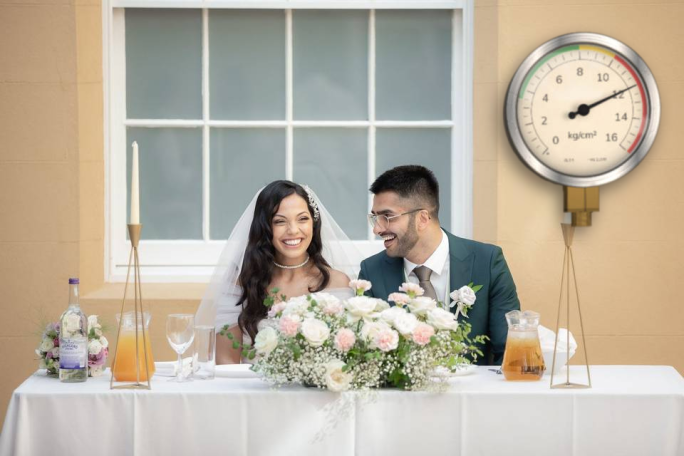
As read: **12** kg/cm²
